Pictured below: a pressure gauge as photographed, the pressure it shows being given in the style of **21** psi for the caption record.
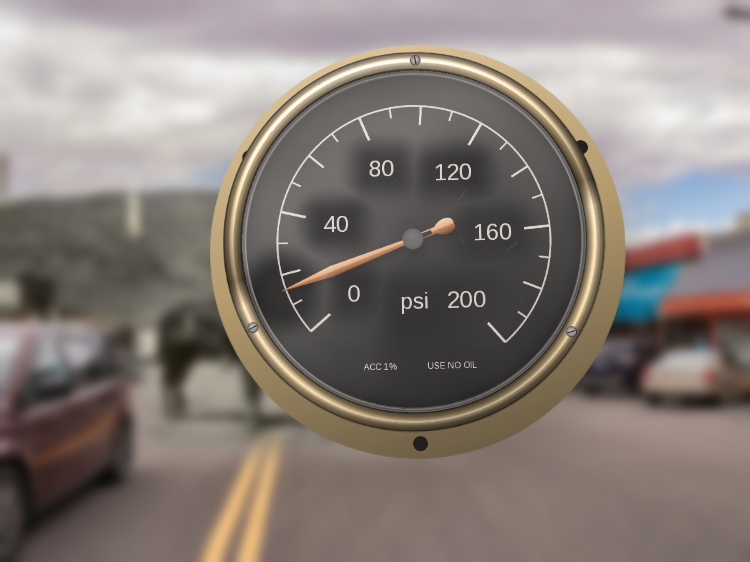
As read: **15** psi
